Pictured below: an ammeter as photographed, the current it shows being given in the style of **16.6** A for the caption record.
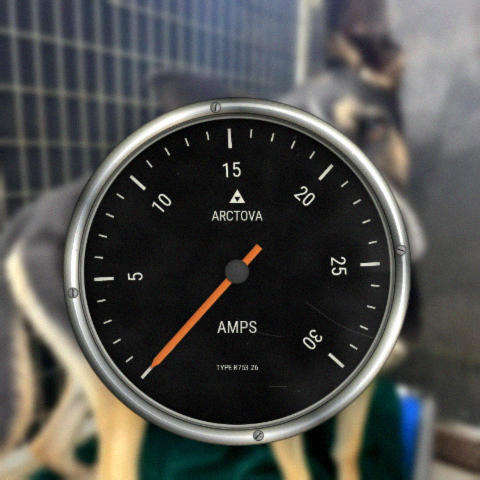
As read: **0** A
